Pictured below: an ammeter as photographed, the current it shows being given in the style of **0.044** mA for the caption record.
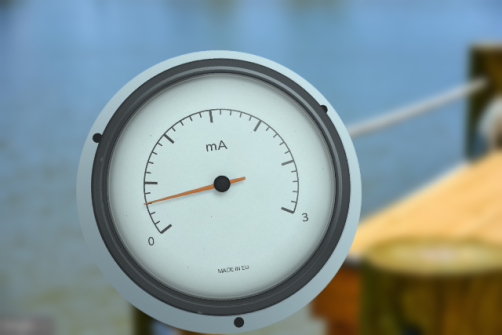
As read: **0.3** mA
